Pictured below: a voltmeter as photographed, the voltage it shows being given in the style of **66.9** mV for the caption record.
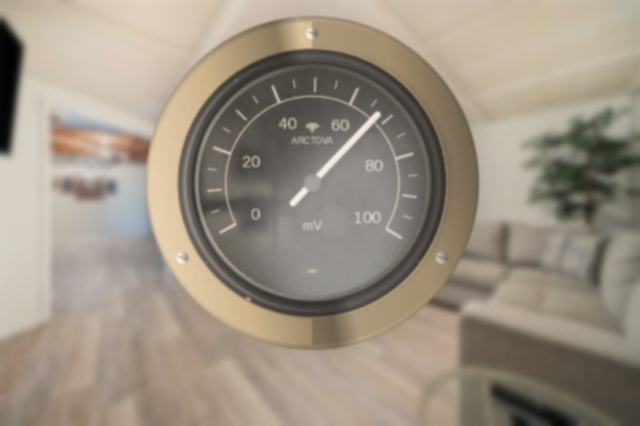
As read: **67.5** mV
